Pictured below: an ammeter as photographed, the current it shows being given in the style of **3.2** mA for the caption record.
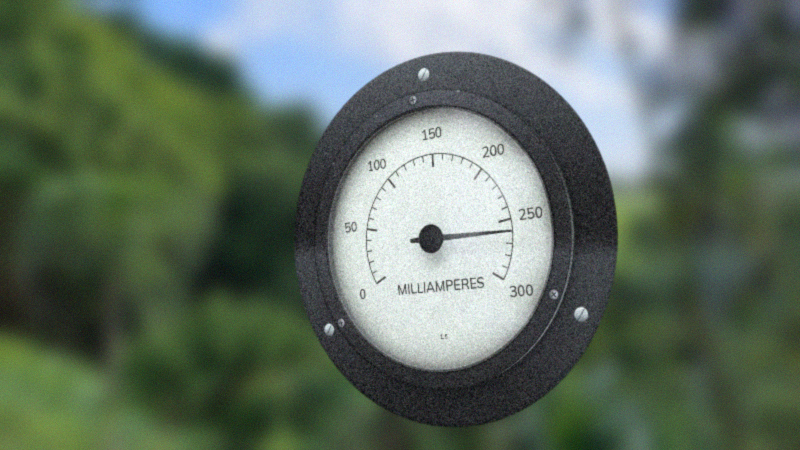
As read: **260** mA
